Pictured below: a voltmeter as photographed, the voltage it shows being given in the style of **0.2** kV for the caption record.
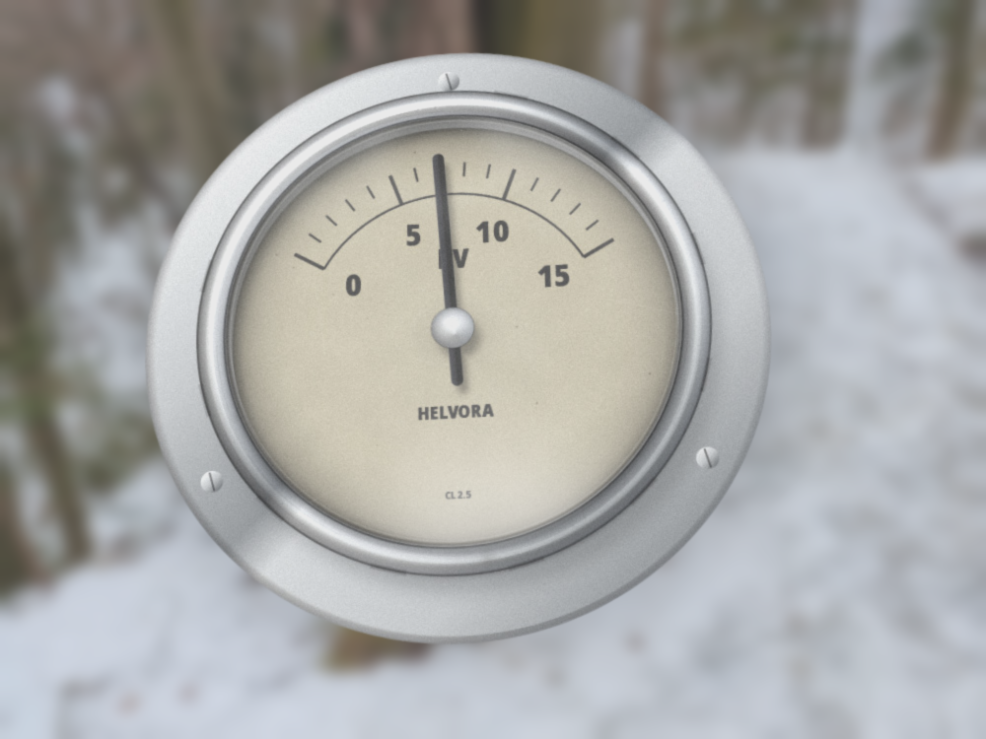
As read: **7** kV
